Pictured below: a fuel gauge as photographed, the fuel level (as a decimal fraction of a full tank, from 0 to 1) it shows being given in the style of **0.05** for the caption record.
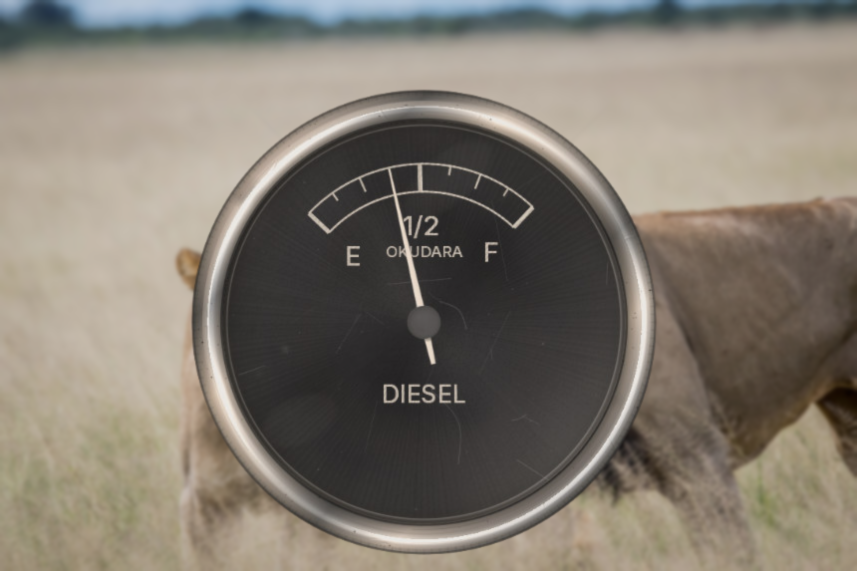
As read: **0.375**
